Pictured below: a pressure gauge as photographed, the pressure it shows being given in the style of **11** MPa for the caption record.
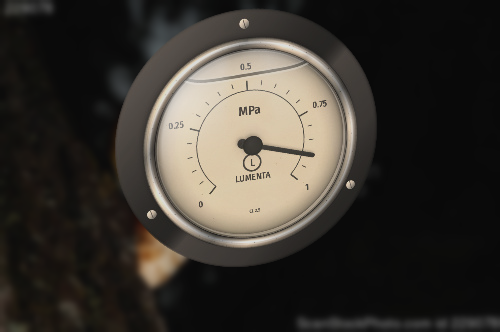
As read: **0.9** MPa
